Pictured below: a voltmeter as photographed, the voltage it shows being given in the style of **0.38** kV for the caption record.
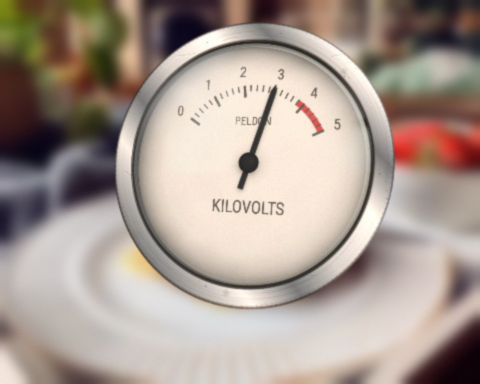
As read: **3** kV
